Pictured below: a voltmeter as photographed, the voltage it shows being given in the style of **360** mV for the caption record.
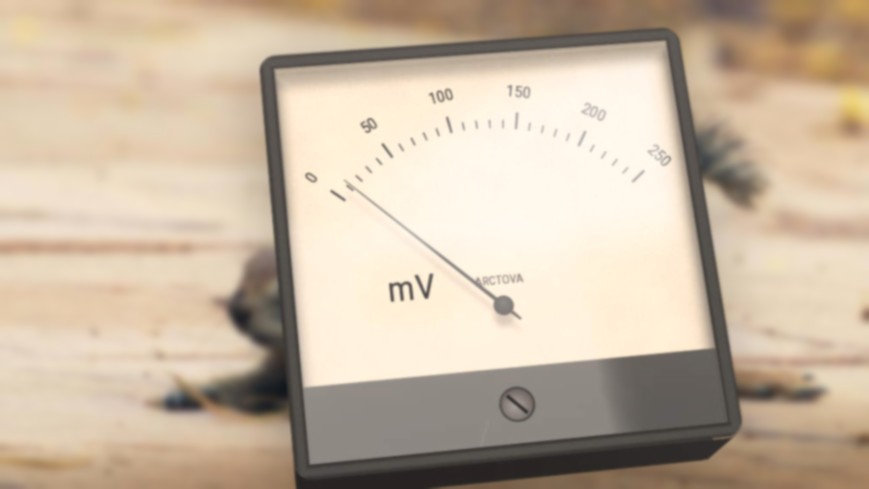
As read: **10** mV
